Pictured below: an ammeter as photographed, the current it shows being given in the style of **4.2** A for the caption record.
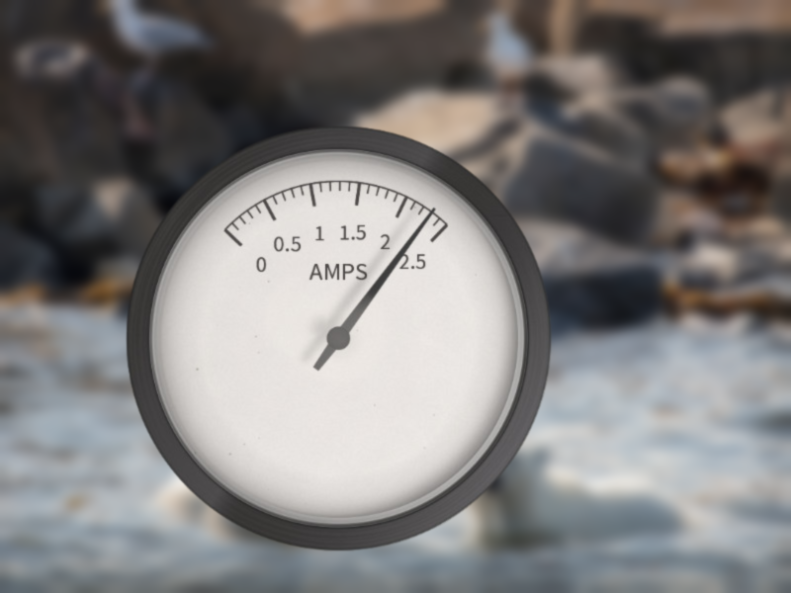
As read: **2.3** A
